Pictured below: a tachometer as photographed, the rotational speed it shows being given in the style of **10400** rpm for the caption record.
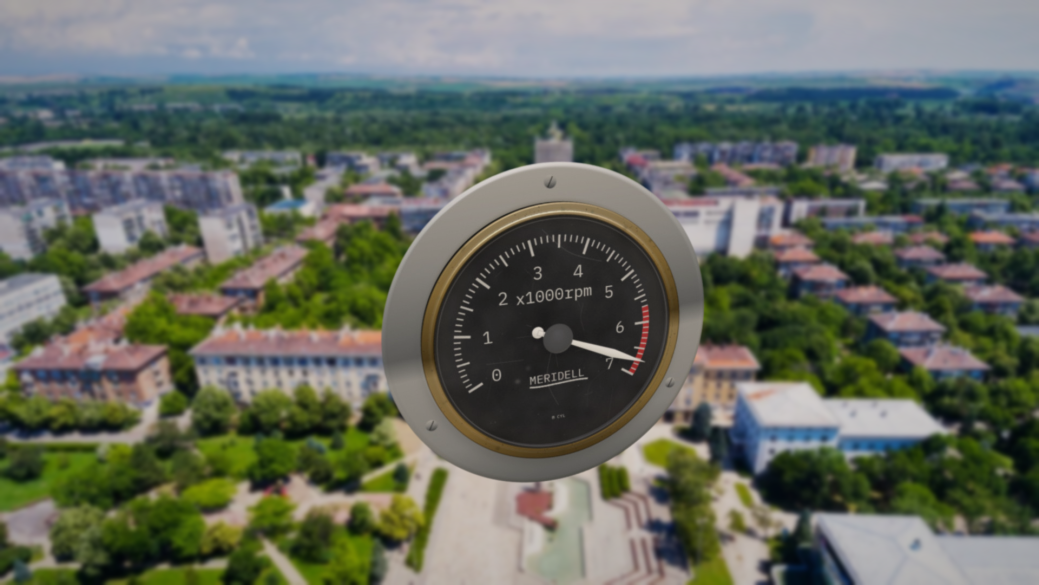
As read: **6700** rpm
